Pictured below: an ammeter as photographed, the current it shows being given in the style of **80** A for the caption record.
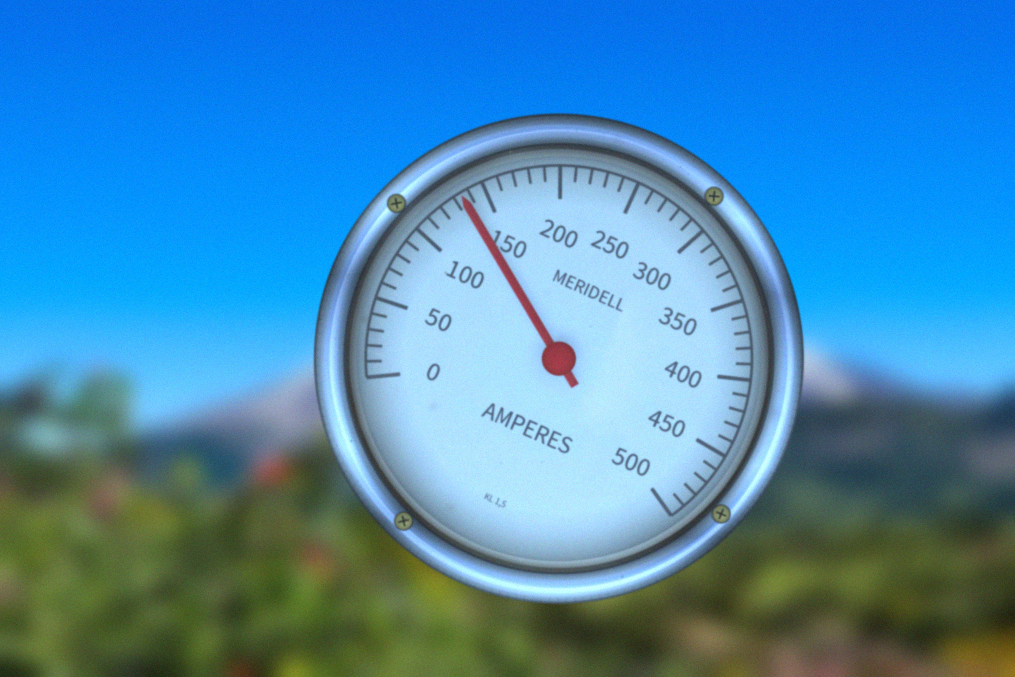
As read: **135** A
